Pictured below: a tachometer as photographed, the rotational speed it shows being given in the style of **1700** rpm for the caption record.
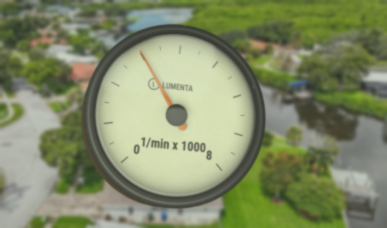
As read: **3000** rpm
